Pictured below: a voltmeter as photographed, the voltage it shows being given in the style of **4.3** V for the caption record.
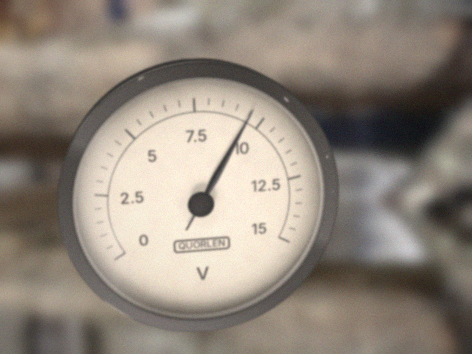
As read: **9.5** V
